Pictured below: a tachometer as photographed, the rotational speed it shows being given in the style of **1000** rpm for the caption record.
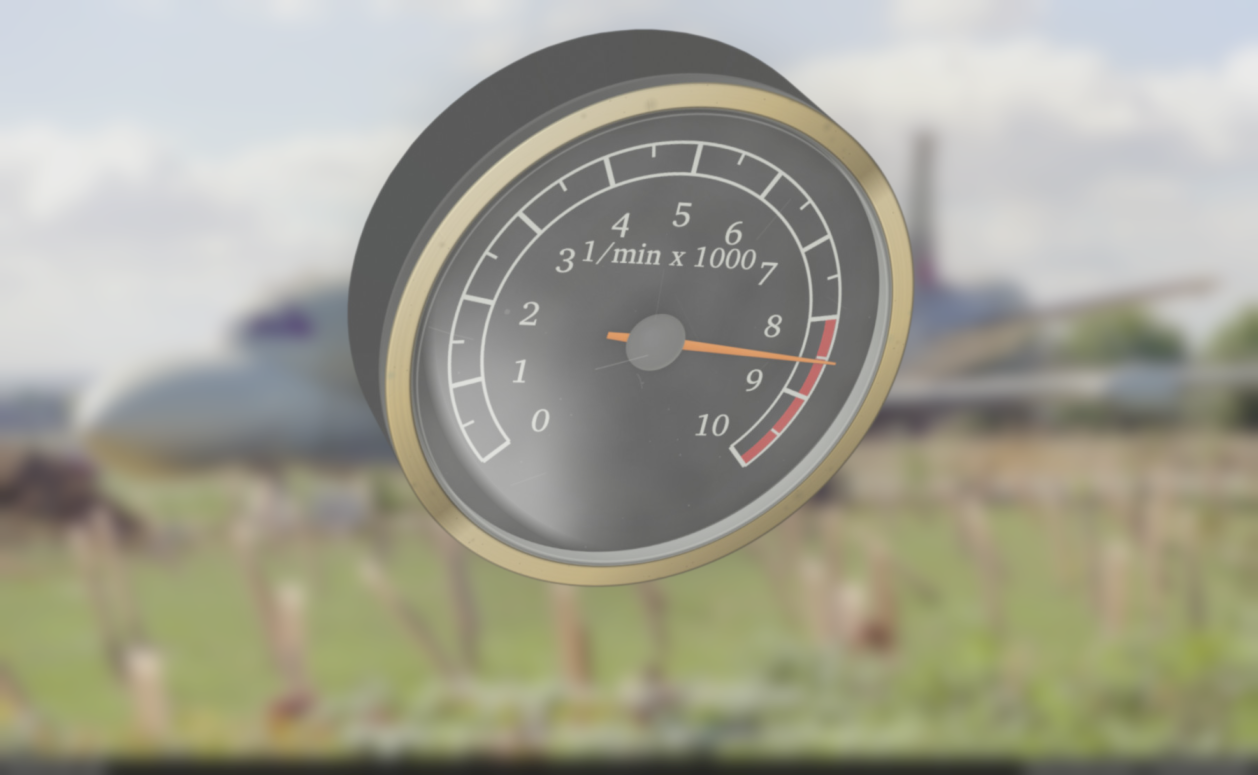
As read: **8500** rpm
